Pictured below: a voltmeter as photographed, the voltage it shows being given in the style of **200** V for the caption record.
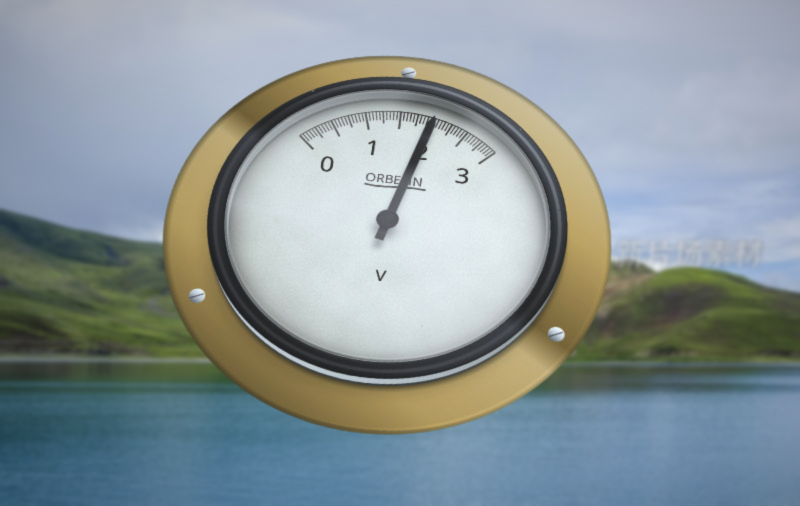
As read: **2** V
